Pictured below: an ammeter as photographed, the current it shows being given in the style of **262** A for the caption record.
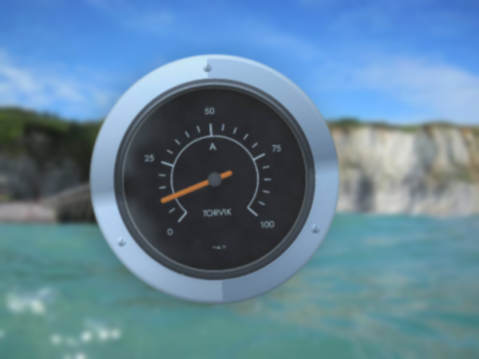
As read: **10** A
